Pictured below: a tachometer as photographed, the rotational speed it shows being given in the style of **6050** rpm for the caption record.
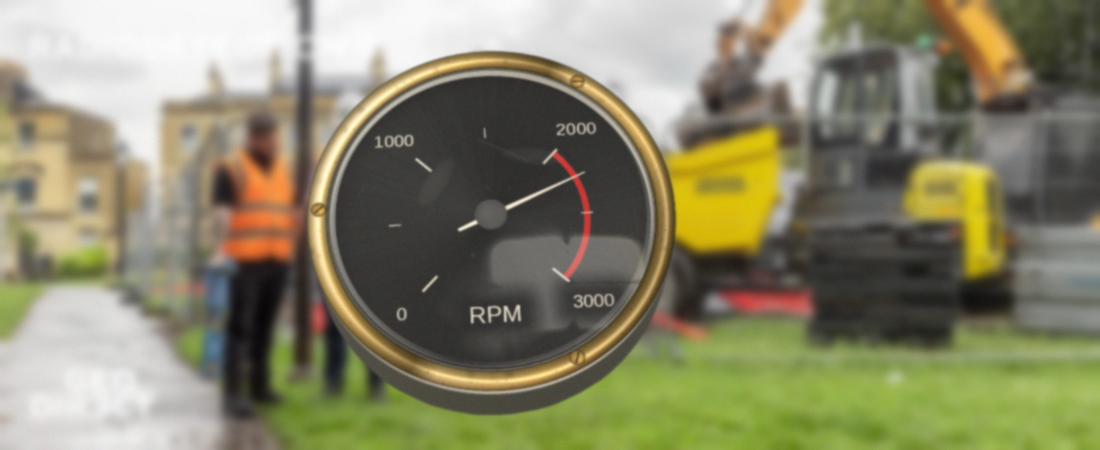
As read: **2250** rpm
